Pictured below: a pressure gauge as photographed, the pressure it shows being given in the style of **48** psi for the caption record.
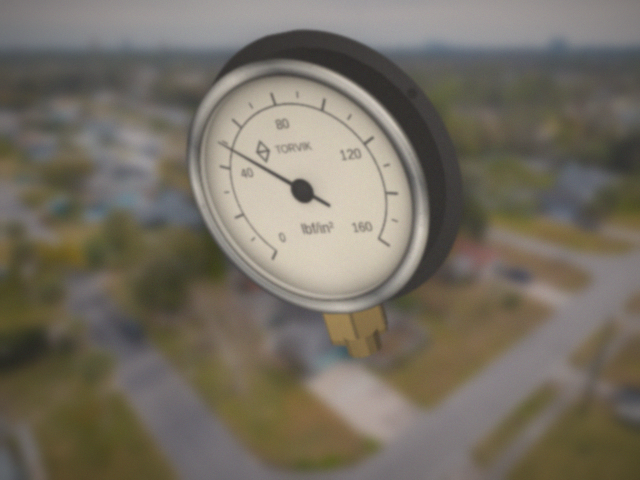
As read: **50** psi
